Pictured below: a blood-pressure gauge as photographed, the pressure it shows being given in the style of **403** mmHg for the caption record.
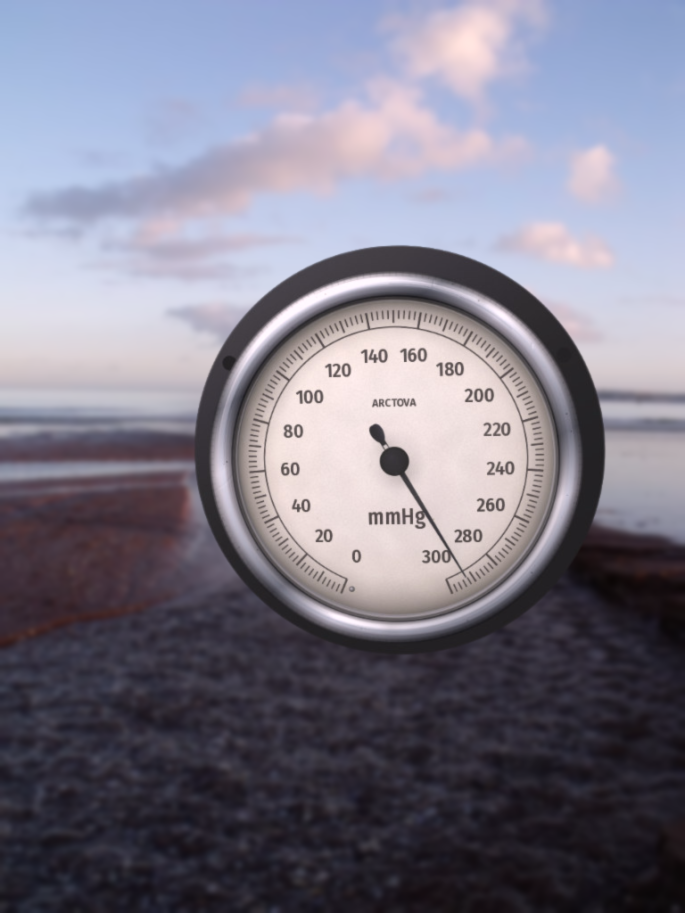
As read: **292** mmHg
